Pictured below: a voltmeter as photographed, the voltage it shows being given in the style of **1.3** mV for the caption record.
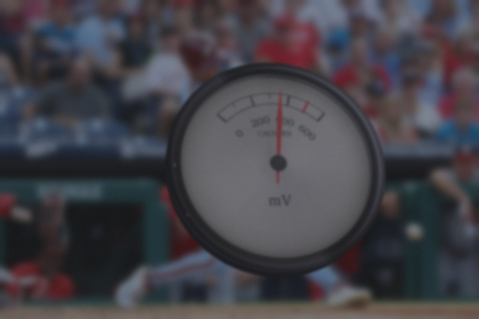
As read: **350** mV
